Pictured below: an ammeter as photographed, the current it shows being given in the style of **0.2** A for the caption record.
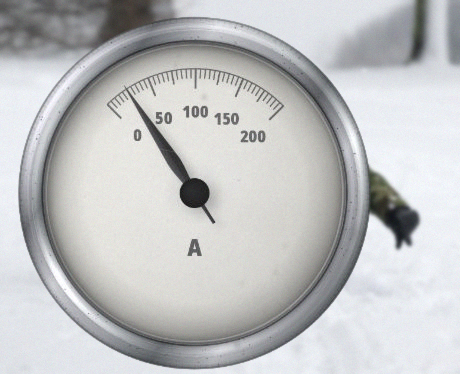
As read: **25** A
